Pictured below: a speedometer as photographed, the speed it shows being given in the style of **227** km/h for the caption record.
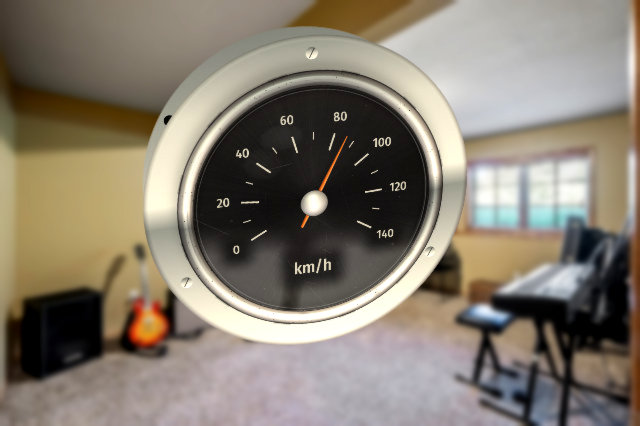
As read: **85** km/h
